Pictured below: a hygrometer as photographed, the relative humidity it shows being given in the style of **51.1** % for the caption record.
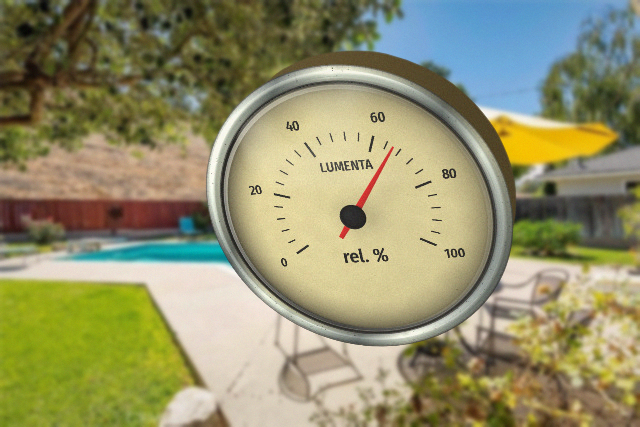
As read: **66** %
